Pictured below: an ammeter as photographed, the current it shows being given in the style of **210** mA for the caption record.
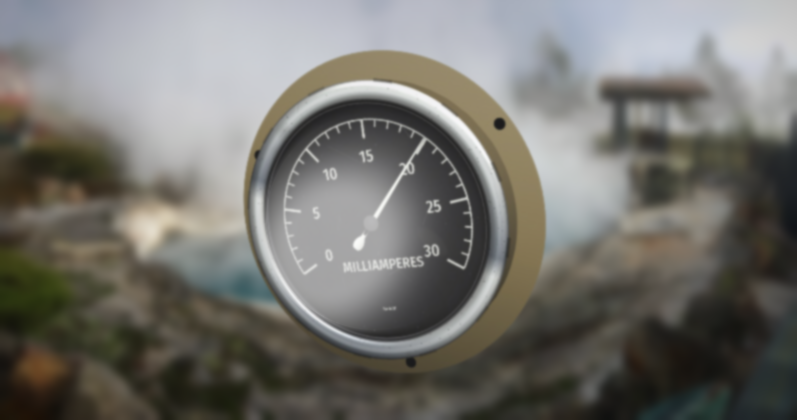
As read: **20** mA
